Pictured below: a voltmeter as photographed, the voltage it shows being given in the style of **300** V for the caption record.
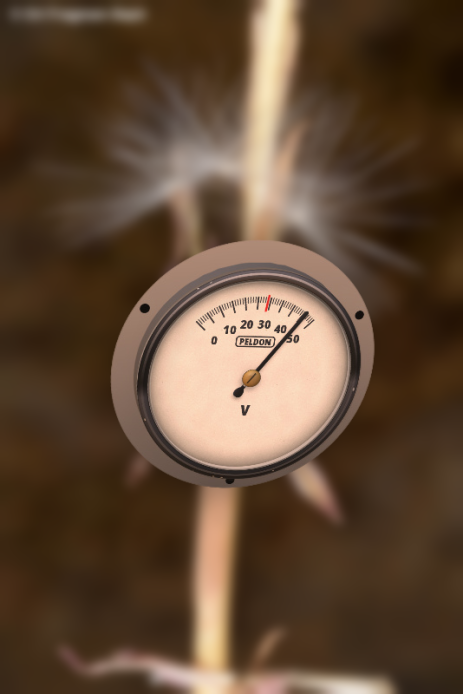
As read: **45** V
